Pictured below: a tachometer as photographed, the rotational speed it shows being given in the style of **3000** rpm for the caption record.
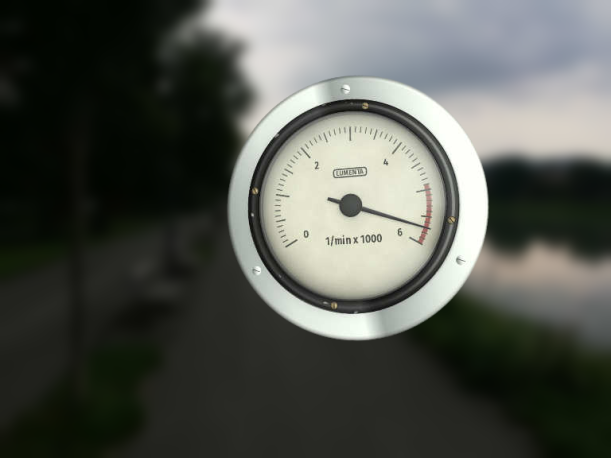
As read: **5700** rpm
